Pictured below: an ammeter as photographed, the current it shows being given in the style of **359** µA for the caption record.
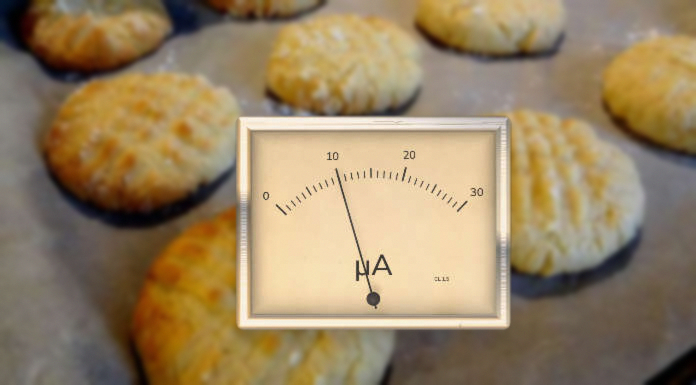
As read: **10** µA
